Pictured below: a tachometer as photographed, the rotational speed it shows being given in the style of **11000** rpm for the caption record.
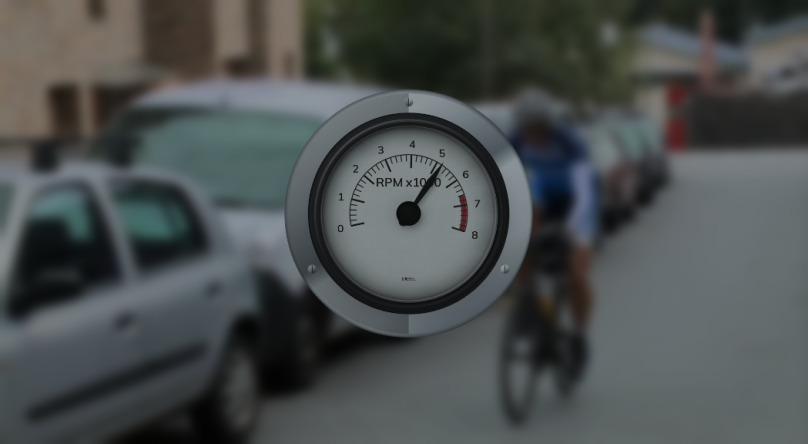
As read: **5200** rpm
